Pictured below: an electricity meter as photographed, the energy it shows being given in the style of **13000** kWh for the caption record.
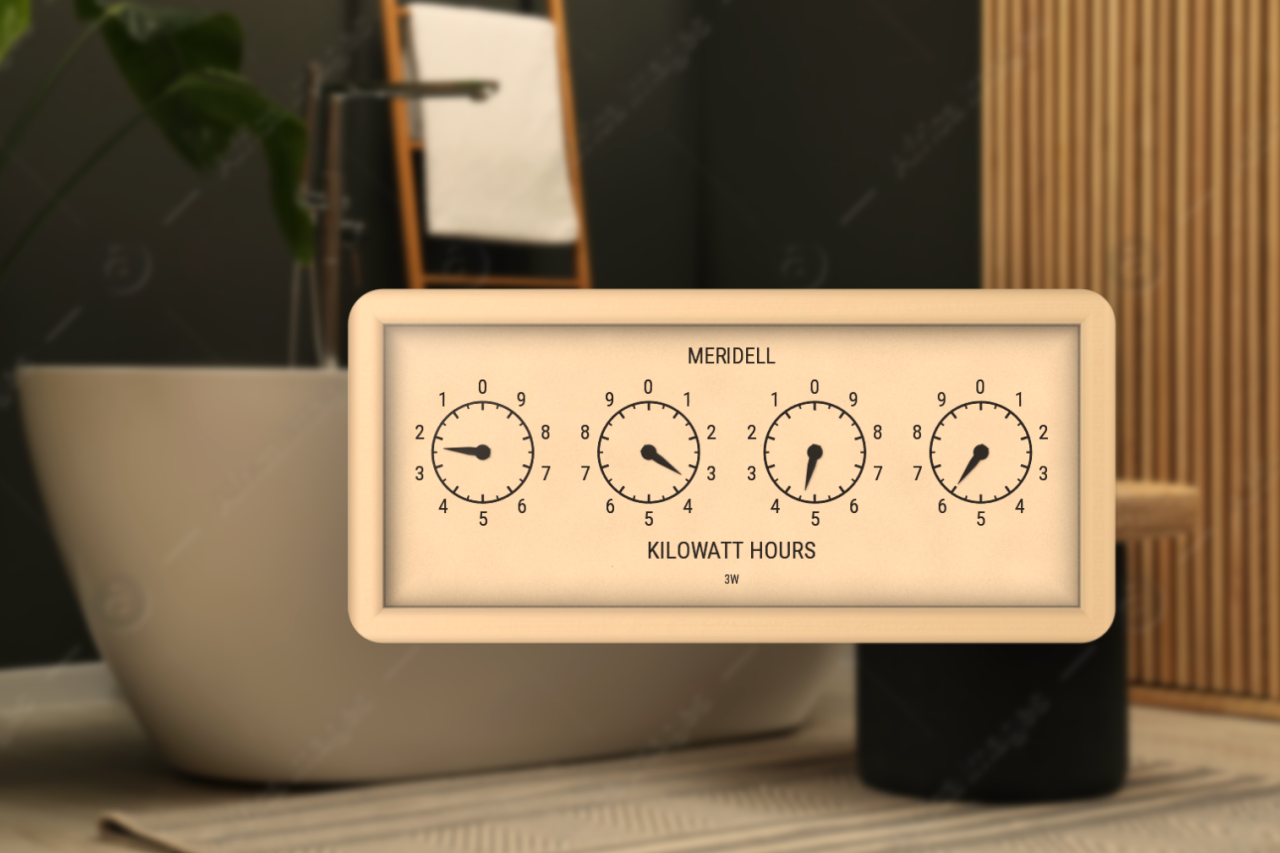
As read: **2346** kWh
